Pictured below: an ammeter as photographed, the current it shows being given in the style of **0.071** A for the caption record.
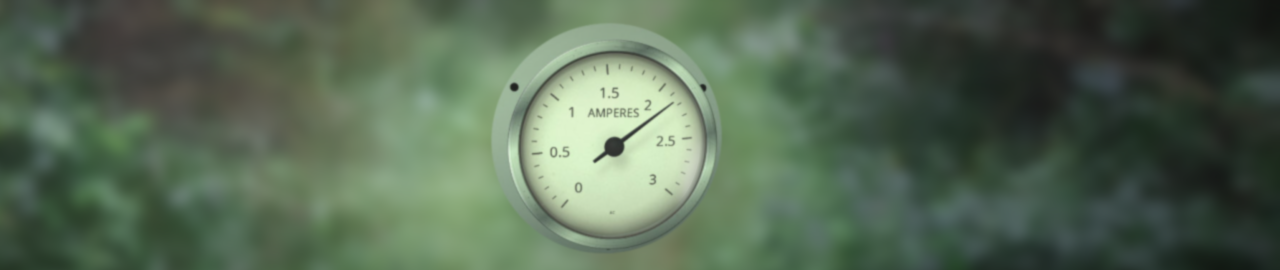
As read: **2.15** A
